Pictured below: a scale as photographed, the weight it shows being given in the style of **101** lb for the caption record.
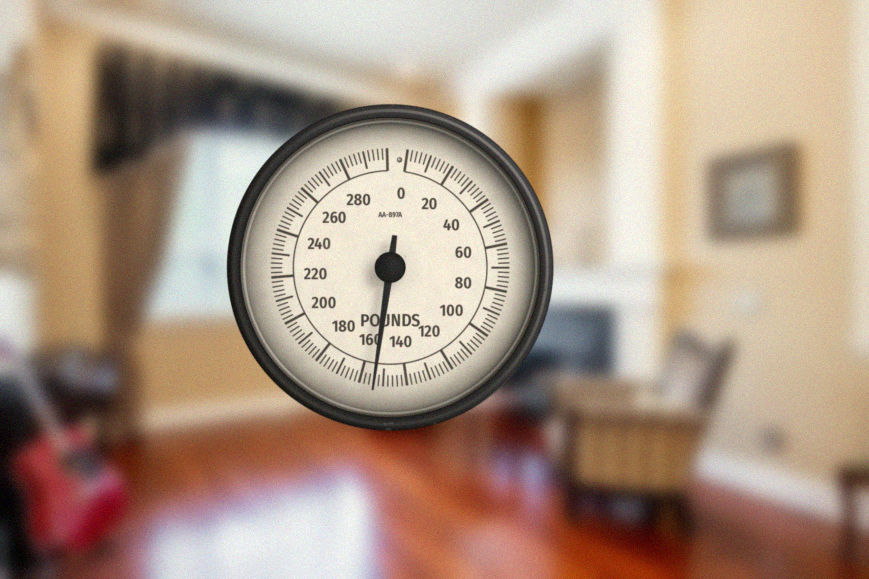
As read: **154** lb
